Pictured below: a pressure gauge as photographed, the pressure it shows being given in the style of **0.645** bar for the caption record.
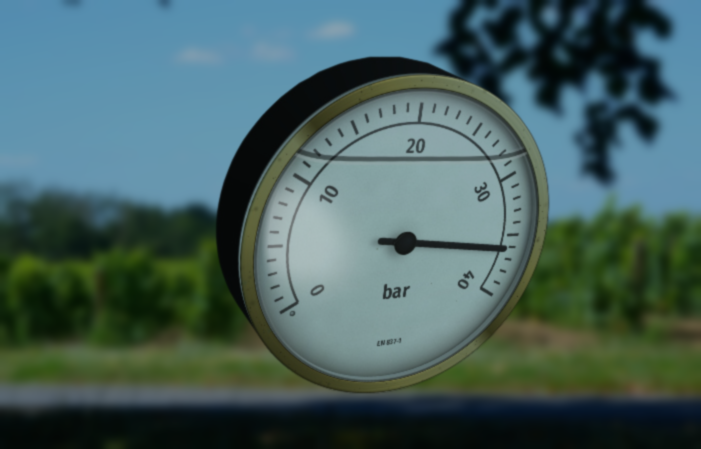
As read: **36** bar
